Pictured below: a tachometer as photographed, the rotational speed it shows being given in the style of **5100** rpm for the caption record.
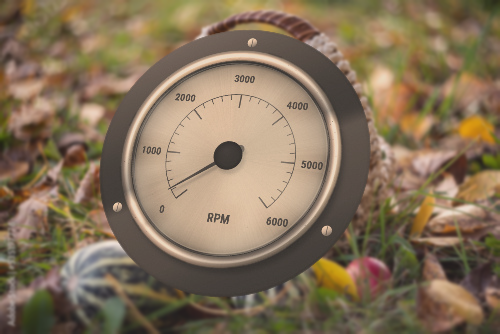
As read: **200** rpm
